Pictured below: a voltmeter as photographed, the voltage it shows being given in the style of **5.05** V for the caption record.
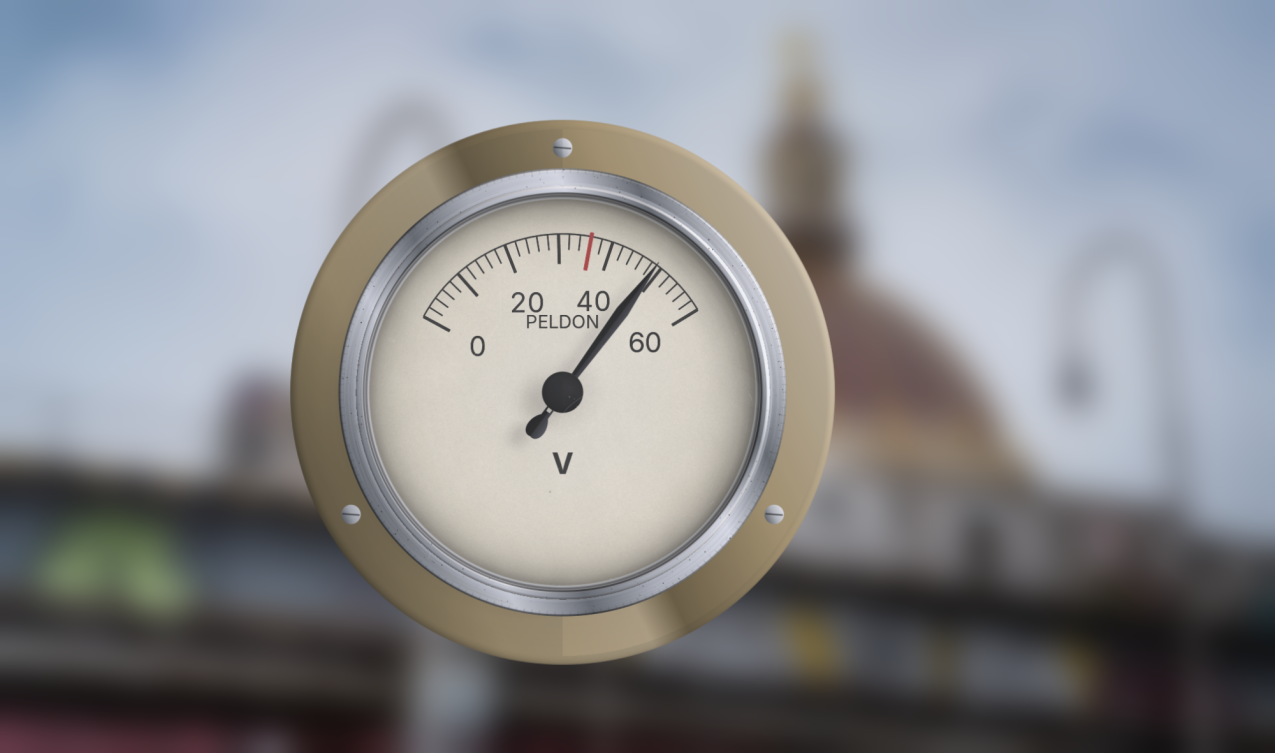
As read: **49** V
